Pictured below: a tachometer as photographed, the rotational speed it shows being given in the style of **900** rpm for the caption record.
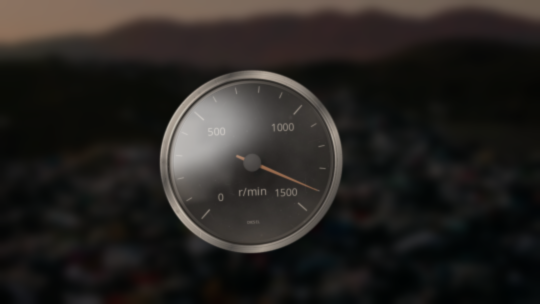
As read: **1400** rpm
